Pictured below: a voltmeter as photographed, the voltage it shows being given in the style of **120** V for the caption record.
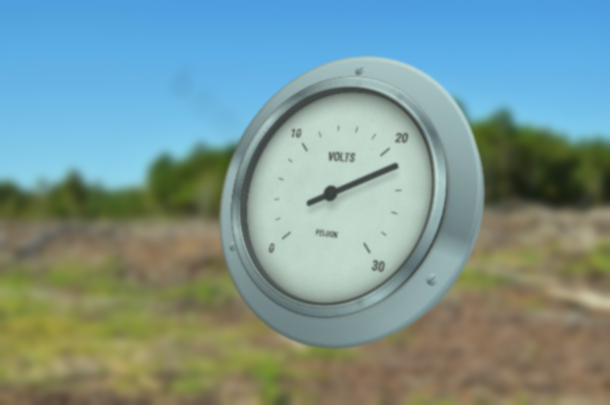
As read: **22** V
